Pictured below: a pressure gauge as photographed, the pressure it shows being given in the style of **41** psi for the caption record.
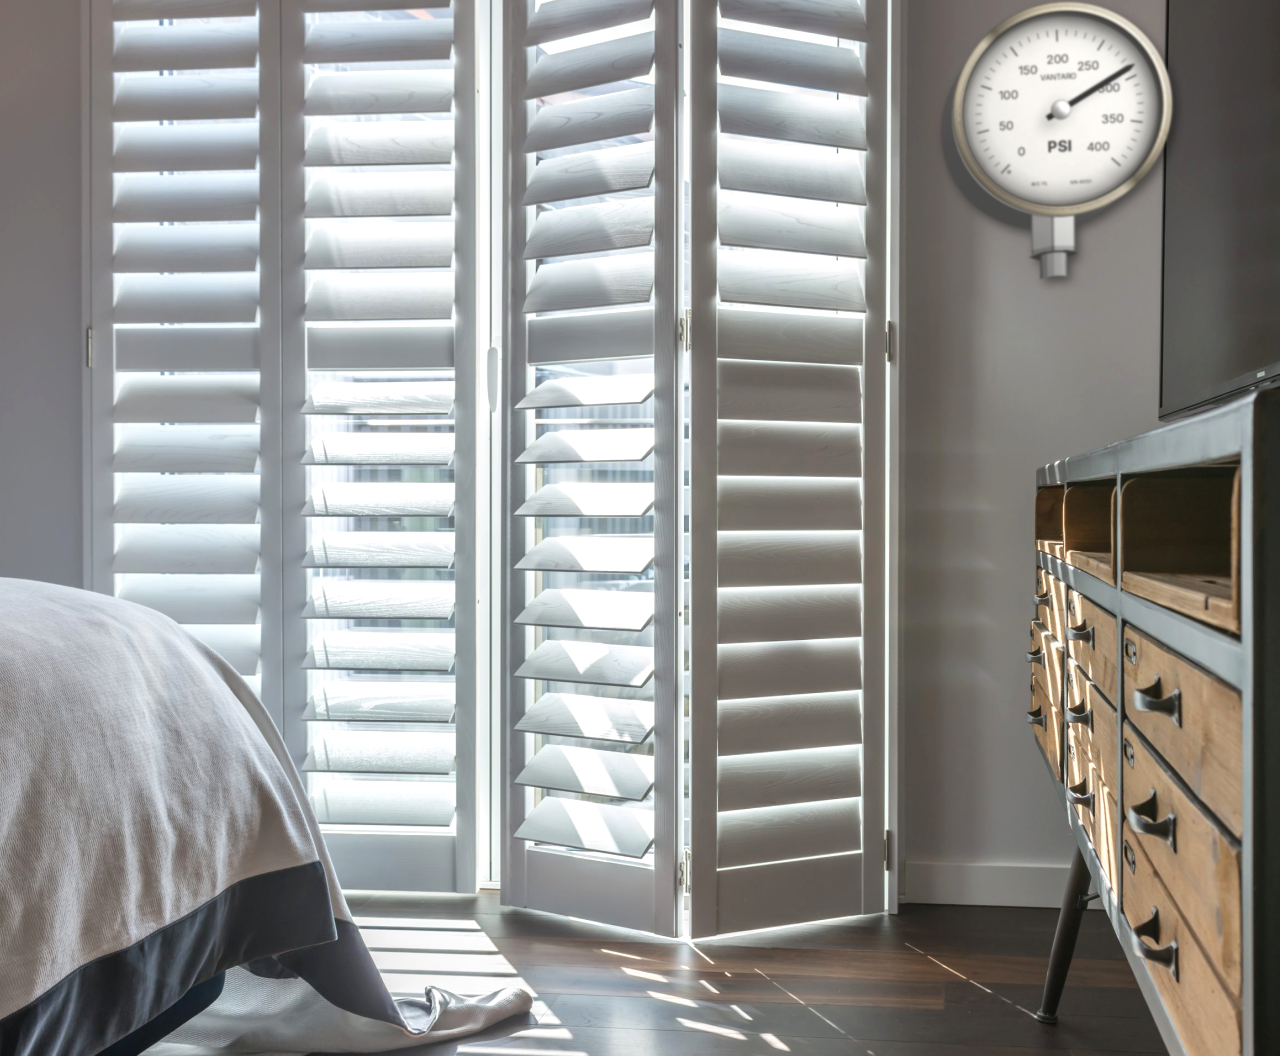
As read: **290** psi
